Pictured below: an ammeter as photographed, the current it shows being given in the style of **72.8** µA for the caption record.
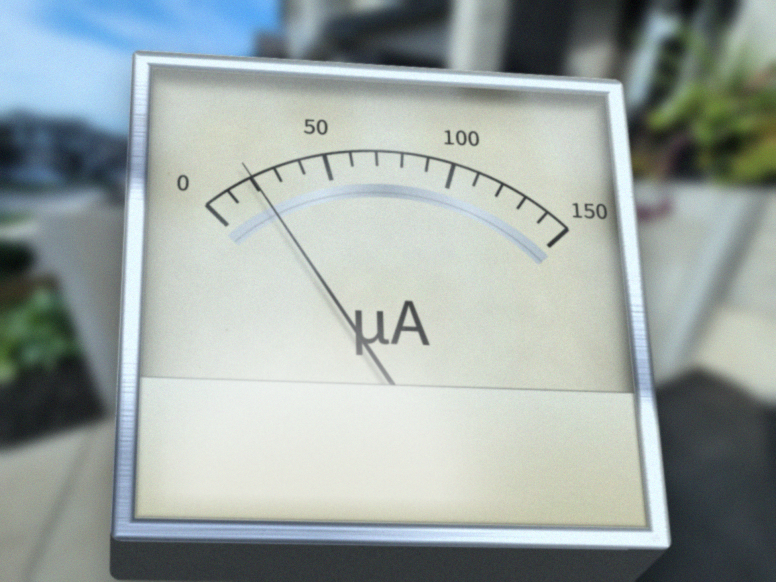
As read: **20** µA
